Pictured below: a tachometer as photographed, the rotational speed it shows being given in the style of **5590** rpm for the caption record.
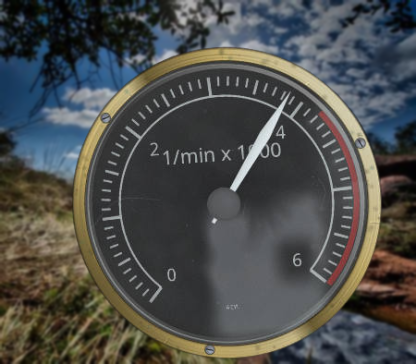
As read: **3850** rpm
